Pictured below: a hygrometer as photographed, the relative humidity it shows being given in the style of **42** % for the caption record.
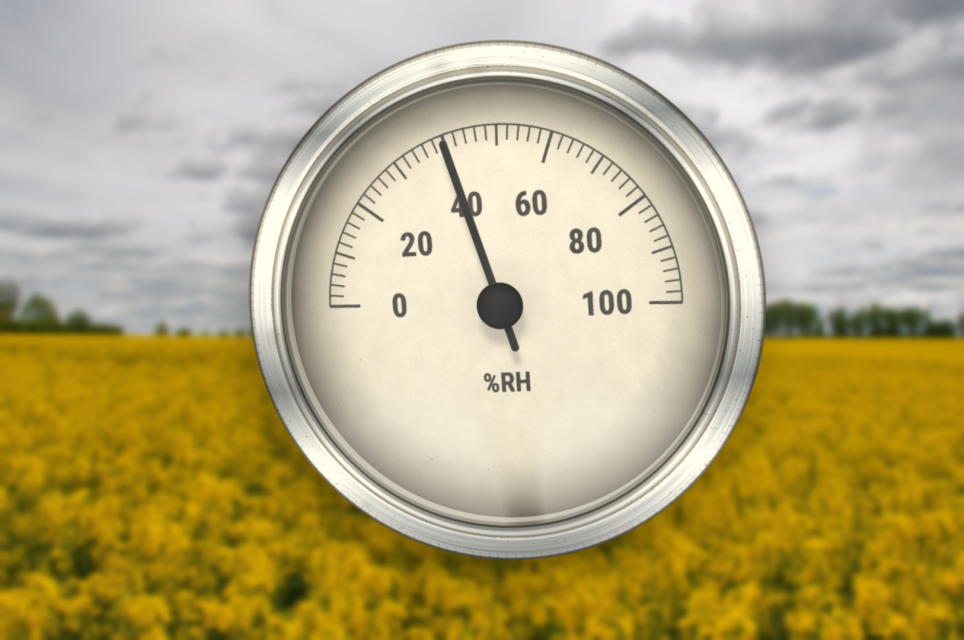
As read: **40** %
